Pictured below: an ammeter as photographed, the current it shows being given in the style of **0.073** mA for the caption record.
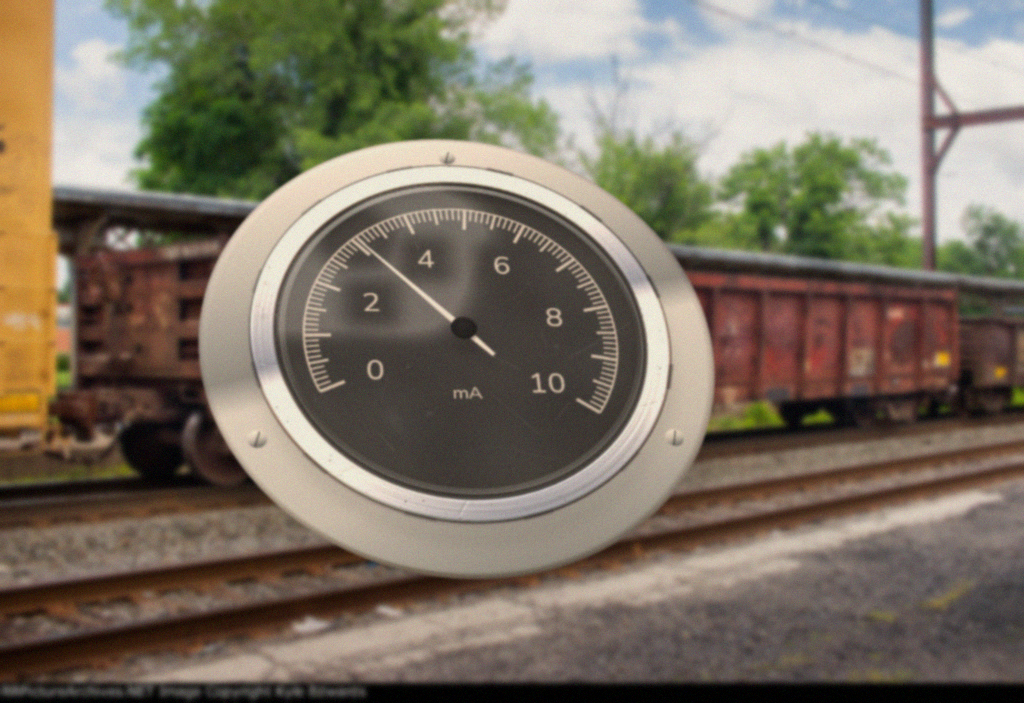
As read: **3** mA
